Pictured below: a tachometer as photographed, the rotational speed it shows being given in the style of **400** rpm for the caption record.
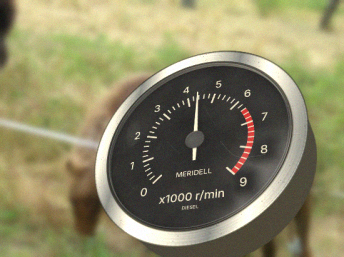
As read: **4400** rpm
